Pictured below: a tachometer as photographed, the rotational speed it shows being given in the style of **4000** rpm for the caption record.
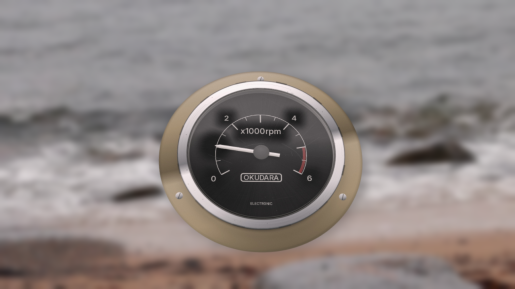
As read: **1000** rpm
